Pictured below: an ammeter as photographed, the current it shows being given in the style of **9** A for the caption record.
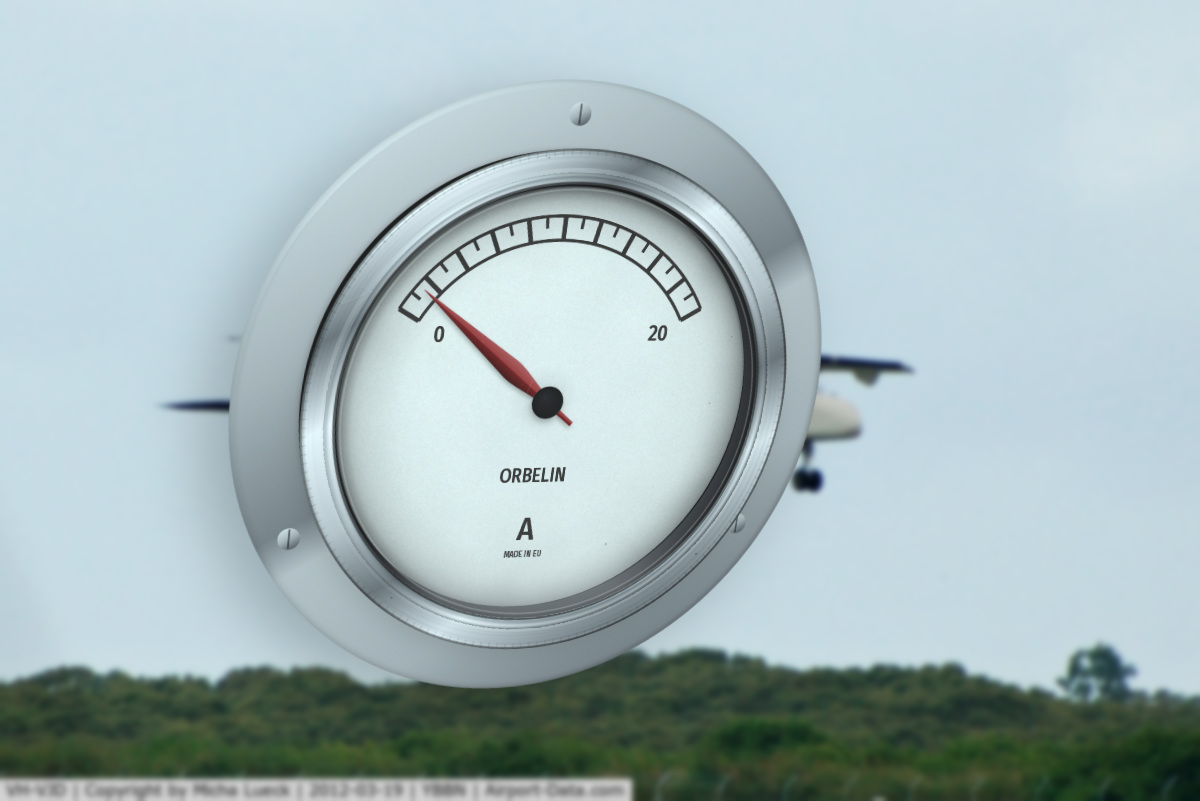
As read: **1.5** A
